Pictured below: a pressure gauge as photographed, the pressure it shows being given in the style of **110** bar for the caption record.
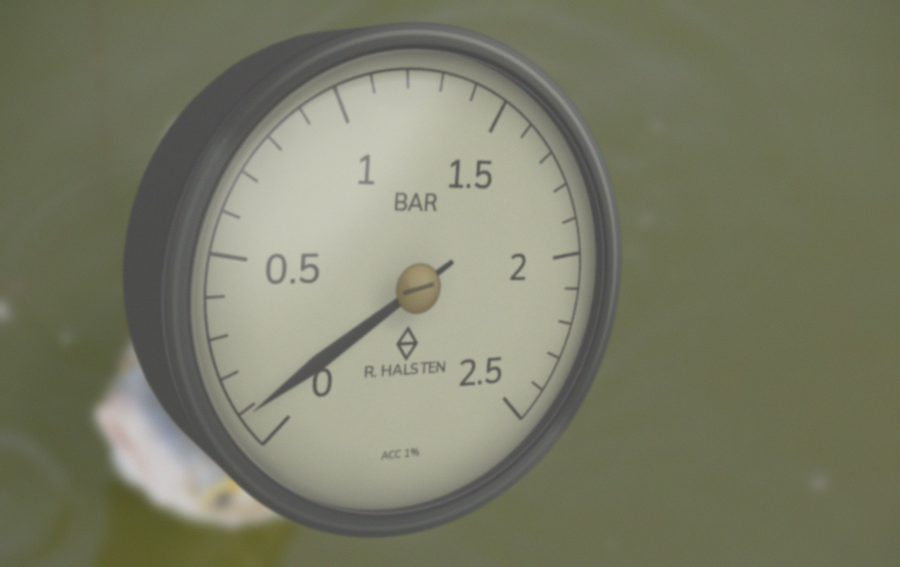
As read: **0.1** bar
